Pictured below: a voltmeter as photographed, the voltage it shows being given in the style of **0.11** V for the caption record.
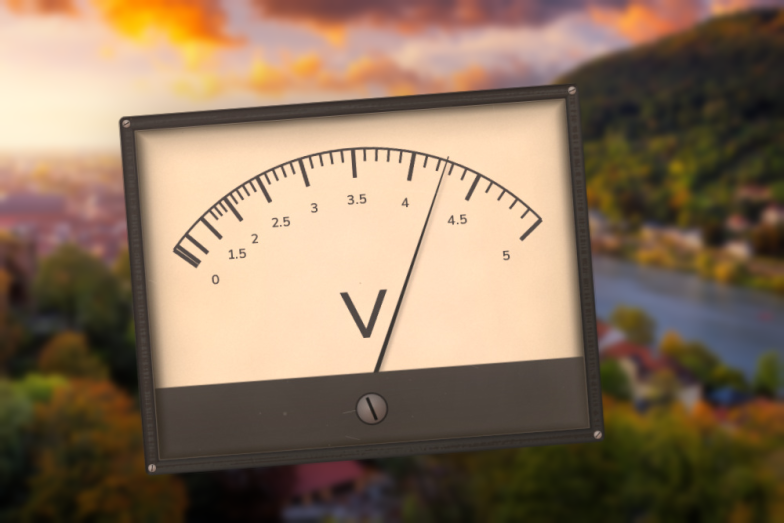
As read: **4.25** V
